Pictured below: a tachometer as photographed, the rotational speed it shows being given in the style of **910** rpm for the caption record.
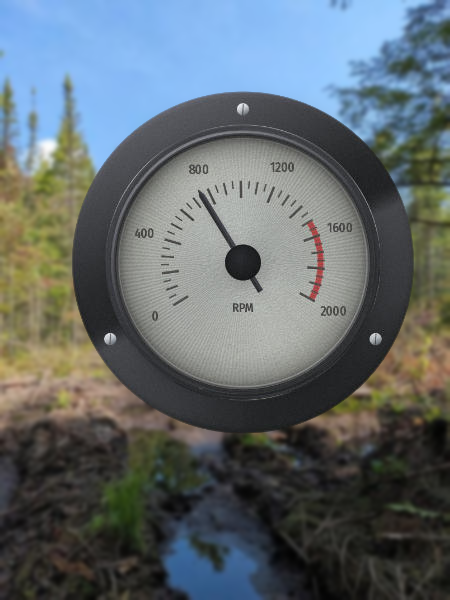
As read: **750** rpm
